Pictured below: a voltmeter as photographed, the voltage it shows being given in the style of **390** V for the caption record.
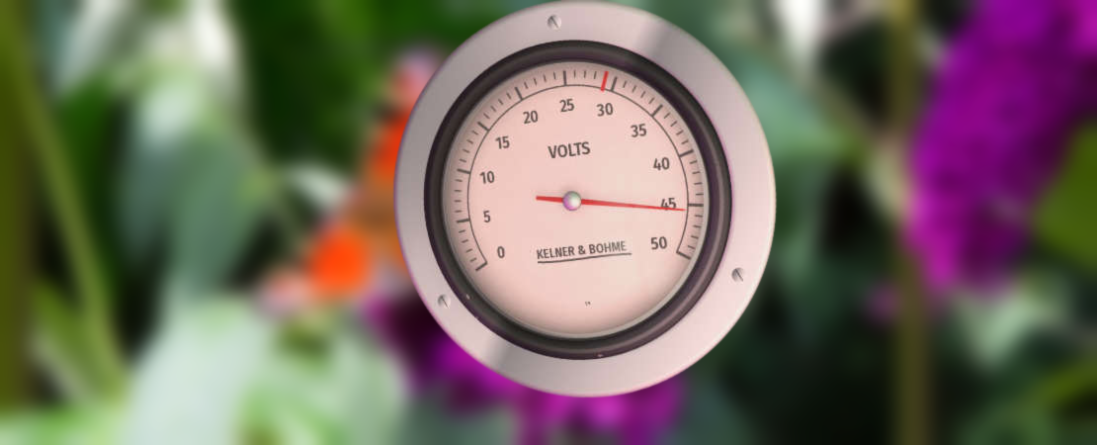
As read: **45.5** V
